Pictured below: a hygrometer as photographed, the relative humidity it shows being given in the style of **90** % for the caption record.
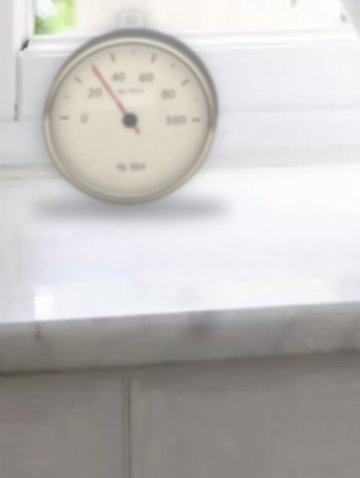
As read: **30** %
